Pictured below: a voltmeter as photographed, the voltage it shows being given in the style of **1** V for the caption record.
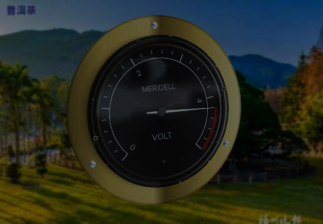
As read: **4.2** V
